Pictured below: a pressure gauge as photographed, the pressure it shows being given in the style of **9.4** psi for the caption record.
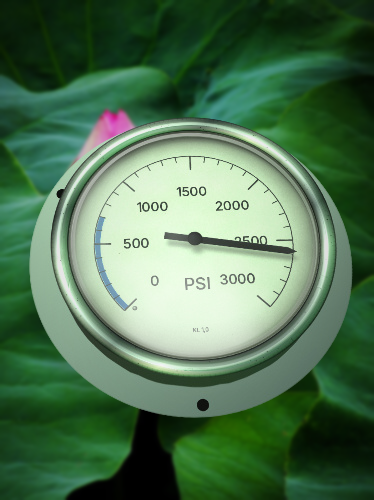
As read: **2600** psi
